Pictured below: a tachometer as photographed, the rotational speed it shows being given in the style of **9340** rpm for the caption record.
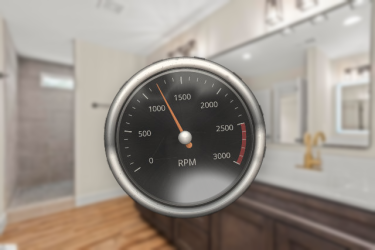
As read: **1200** rpm
